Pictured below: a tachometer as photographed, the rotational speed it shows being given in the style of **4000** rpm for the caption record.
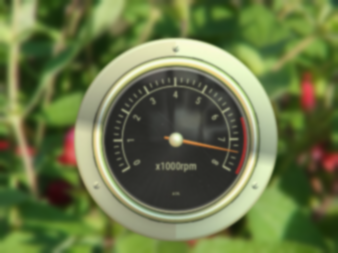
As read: **7400** rpm
